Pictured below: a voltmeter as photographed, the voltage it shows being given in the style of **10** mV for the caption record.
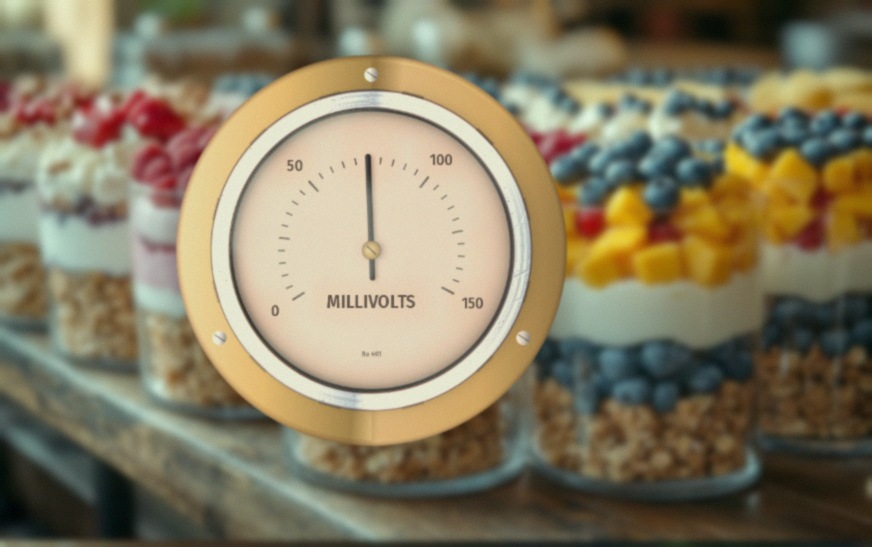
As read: **75** mV
